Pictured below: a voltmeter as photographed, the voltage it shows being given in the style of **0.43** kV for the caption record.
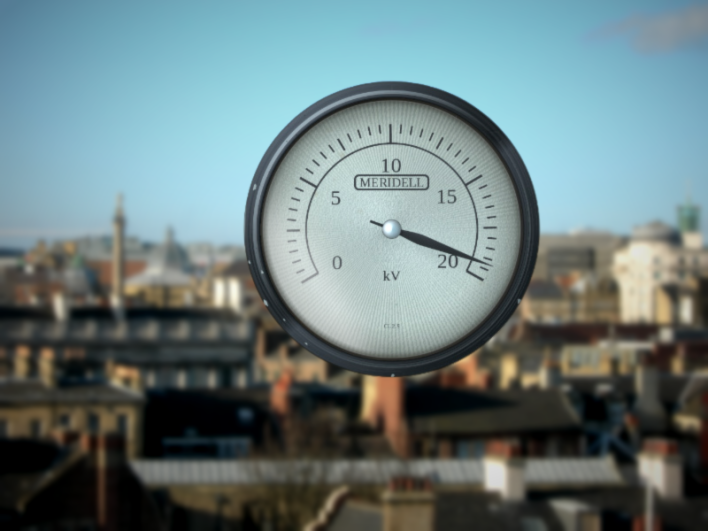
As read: **19.25** kV
